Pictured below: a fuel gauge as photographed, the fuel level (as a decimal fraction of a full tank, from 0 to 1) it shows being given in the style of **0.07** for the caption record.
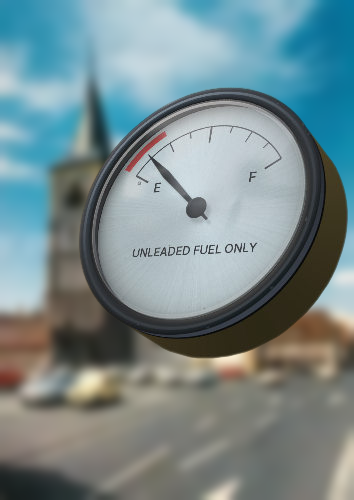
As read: **0.125**
